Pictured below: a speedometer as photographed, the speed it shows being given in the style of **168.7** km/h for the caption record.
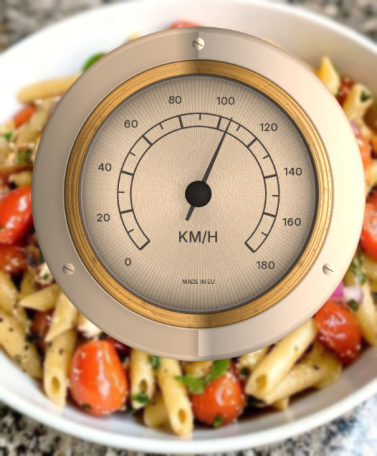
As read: **105** km/h
